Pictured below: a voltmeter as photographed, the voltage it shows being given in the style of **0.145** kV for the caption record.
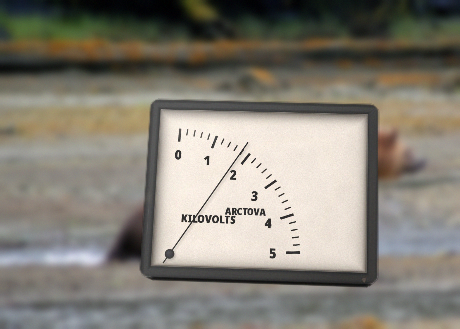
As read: **1.8** kV
